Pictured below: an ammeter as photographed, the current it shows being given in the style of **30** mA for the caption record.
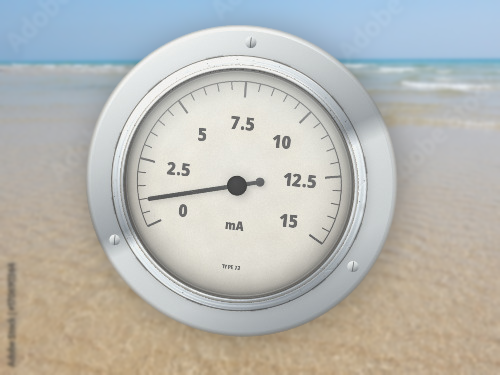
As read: **1** mA
